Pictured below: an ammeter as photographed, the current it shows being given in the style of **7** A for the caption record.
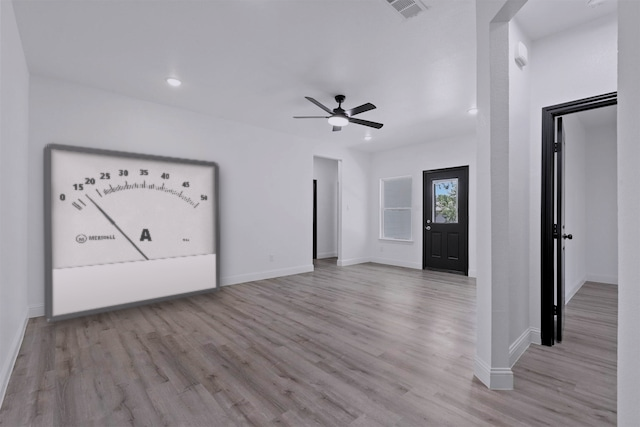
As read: **15** A
